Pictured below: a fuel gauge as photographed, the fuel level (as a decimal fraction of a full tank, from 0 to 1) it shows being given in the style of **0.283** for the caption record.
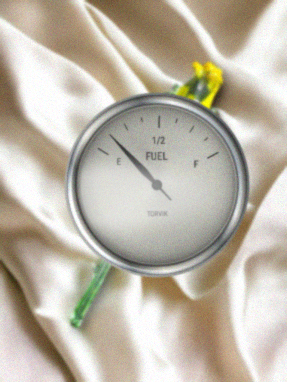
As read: **0.125**
